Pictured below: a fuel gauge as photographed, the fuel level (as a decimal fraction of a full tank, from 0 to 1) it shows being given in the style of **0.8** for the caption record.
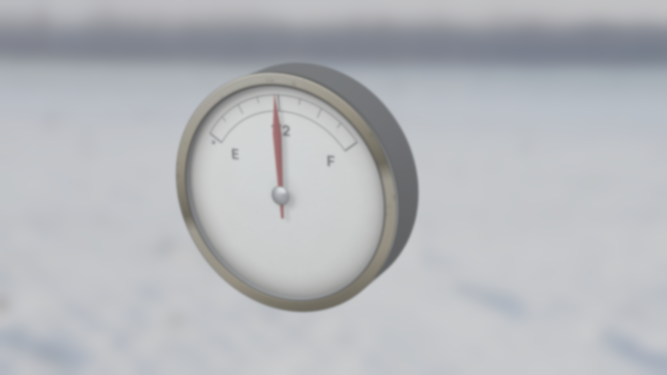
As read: **0.5**
